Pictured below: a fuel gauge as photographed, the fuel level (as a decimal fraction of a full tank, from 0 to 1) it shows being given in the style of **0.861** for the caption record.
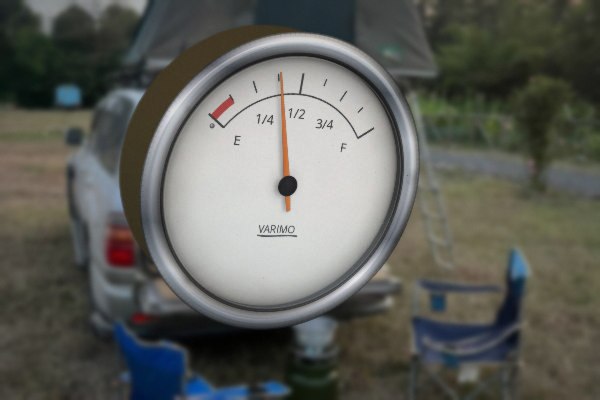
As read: **0.375**
